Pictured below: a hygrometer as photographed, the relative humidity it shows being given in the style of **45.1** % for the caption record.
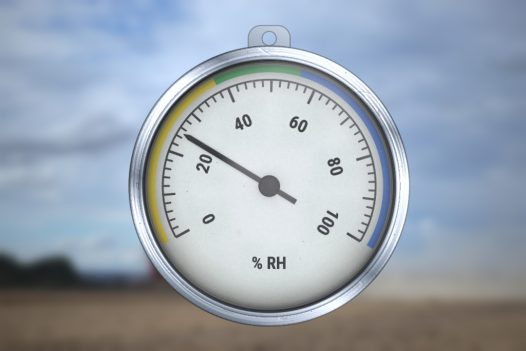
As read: **25** %
